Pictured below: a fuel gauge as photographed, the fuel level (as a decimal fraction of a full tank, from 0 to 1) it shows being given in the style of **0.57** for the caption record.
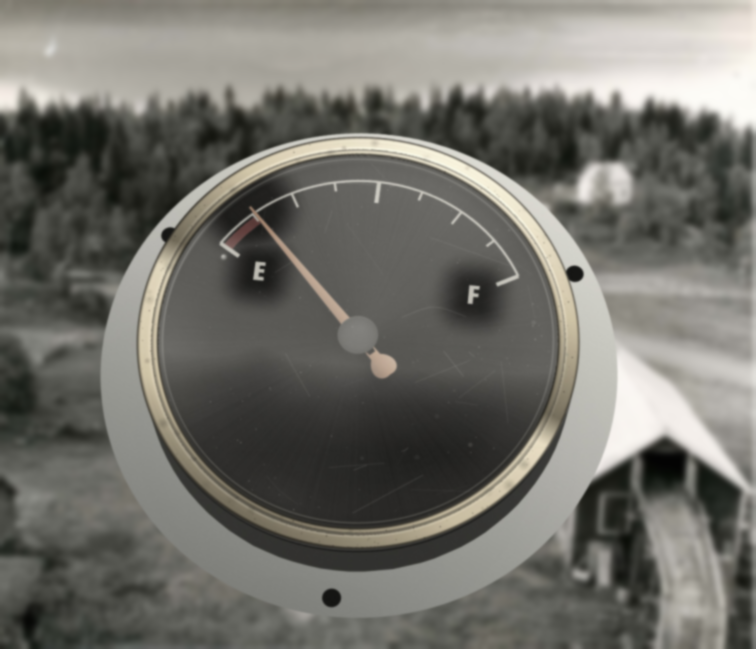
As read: **0.125**
